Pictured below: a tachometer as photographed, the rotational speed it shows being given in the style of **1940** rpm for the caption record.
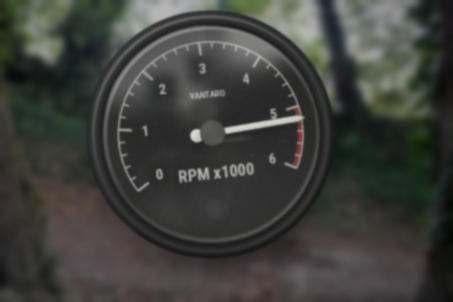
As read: **5200** rpm
